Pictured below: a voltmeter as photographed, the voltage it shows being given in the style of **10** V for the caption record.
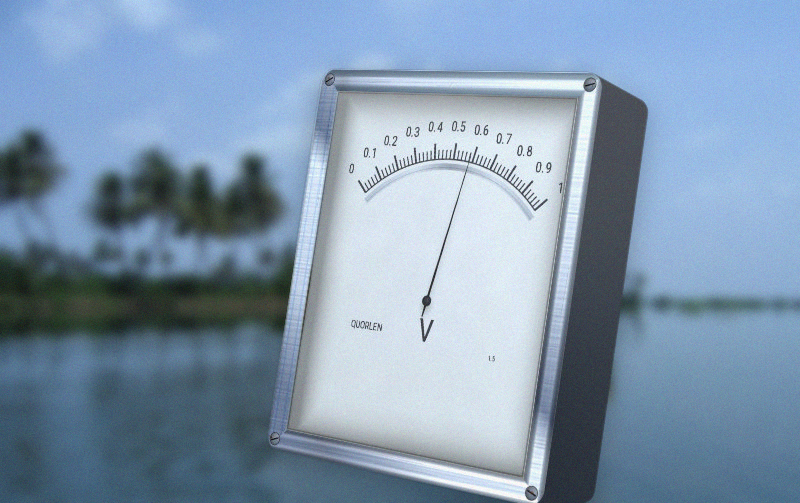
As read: **0.6** V
